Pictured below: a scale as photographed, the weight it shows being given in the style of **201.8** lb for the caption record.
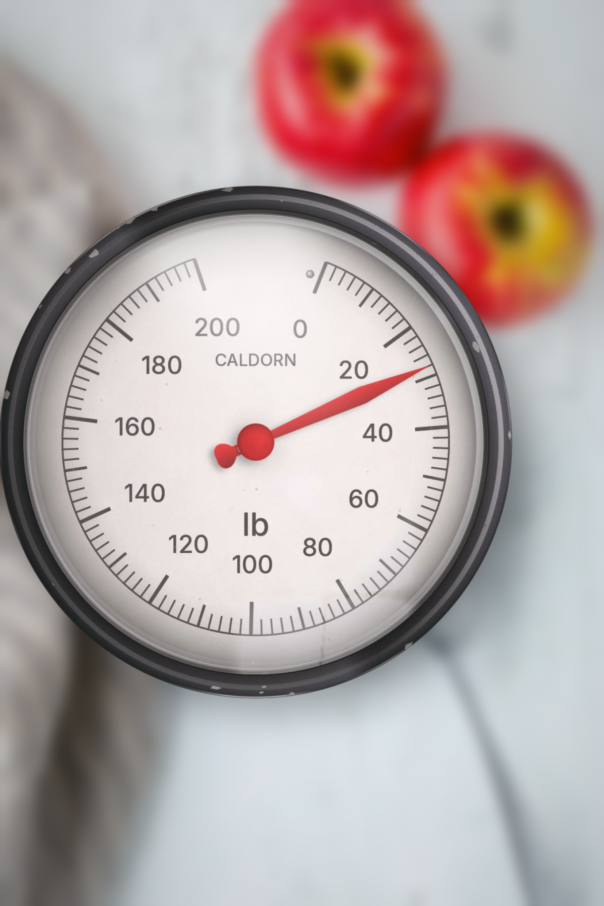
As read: **28** lb
